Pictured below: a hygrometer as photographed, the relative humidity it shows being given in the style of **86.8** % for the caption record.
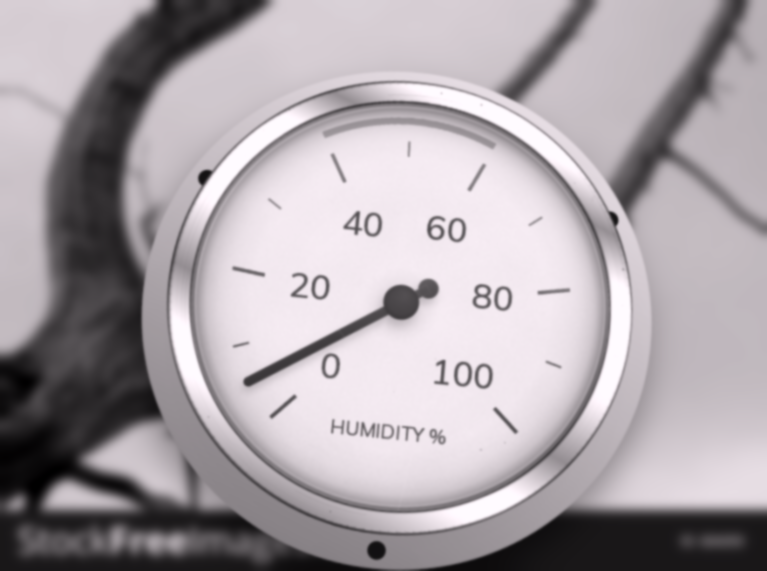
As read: **5** %
